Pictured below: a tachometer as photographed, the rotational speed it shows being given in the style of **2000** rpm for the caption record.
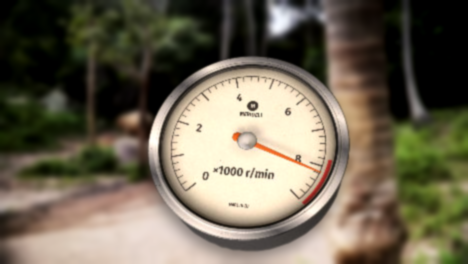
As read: **8200** rpm
